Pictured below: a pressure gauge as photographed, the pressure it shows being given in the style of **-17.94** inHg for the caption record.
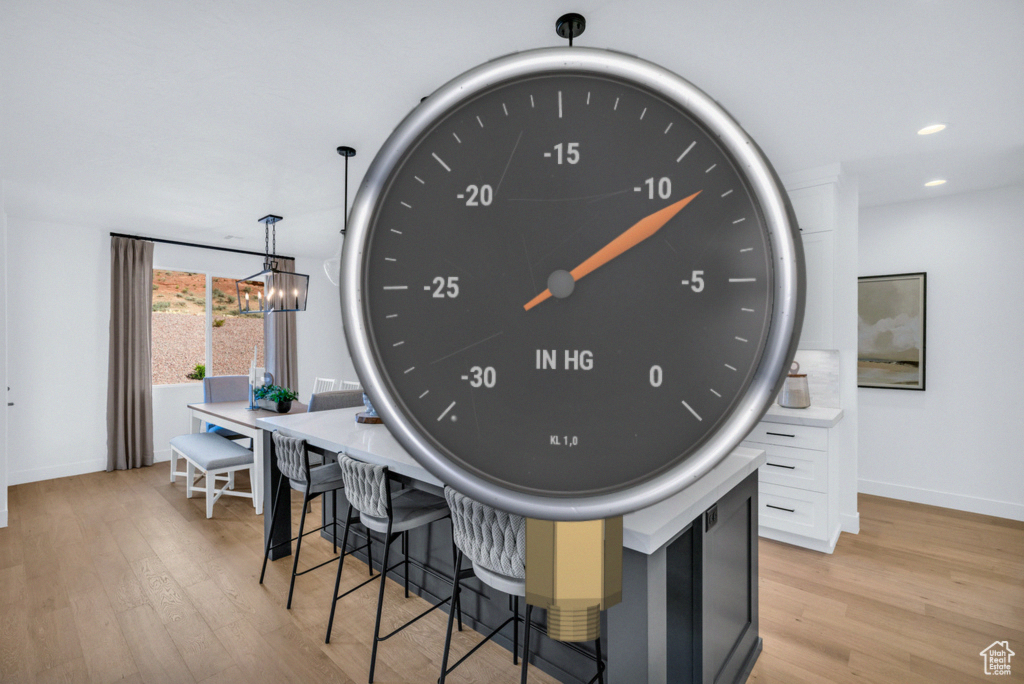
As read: **-8.5** inHg
